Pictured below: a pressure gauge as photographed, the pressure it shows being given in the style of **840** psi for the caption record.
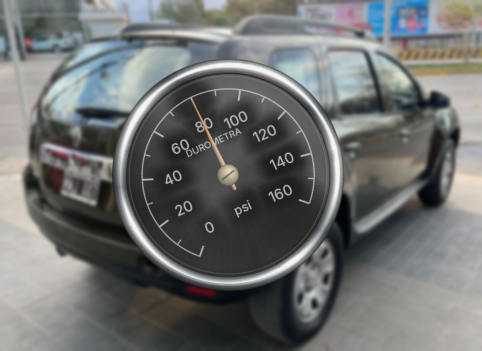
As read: **80** psi
